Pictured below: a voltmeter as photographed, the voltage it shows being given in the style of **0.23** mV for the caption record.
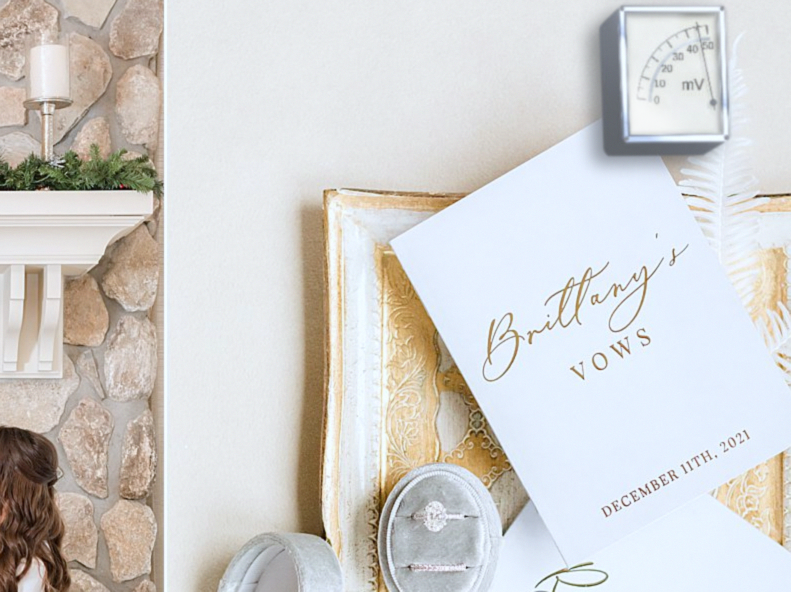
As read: **45** mV
